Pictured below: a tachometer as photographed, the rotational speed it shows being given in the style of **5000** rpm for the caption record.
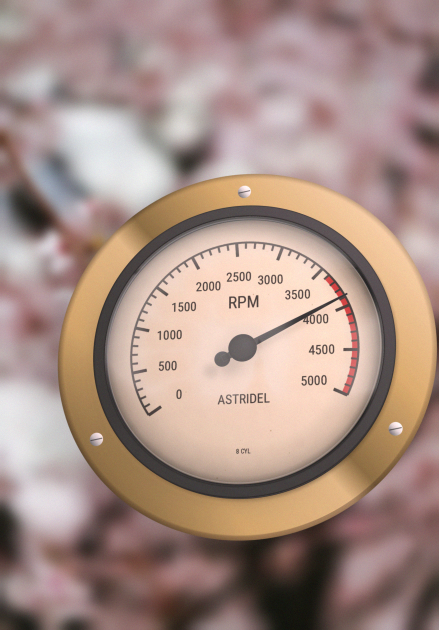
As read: **3900** rpm
